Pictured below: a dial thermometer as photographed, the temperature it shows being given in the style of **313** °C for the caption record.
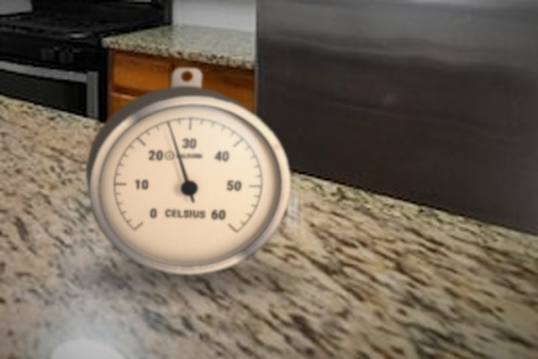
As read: **26** °C
